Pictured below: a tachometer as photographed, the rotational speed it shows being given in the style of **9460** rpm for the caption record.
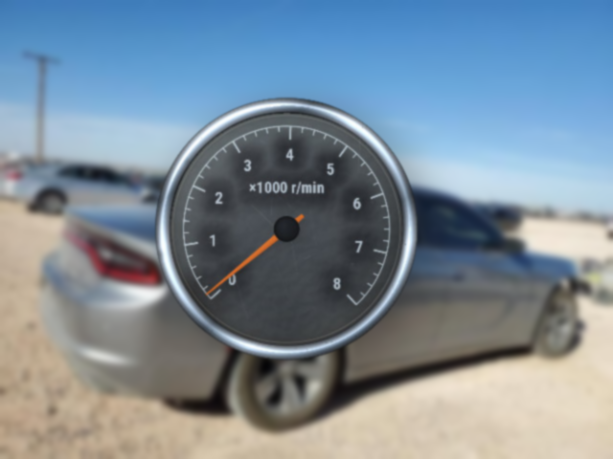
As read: **100** rpm
